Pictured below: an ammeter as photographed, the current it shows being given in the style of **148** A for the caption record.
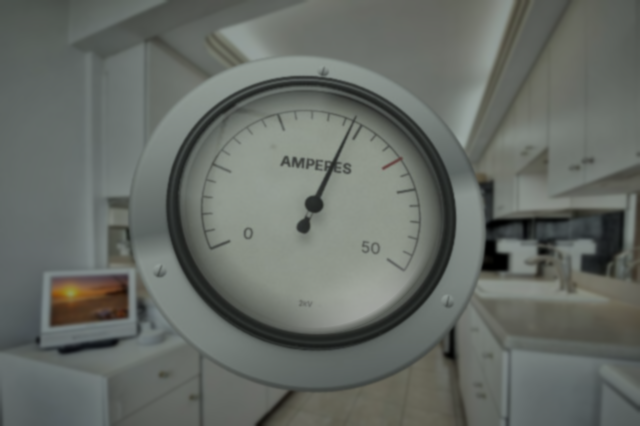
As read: **29** A
